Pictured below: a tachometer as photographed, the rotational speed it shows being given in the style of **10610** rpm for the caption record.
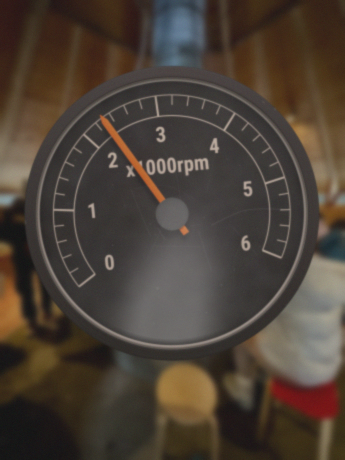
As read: **2300** rpm
